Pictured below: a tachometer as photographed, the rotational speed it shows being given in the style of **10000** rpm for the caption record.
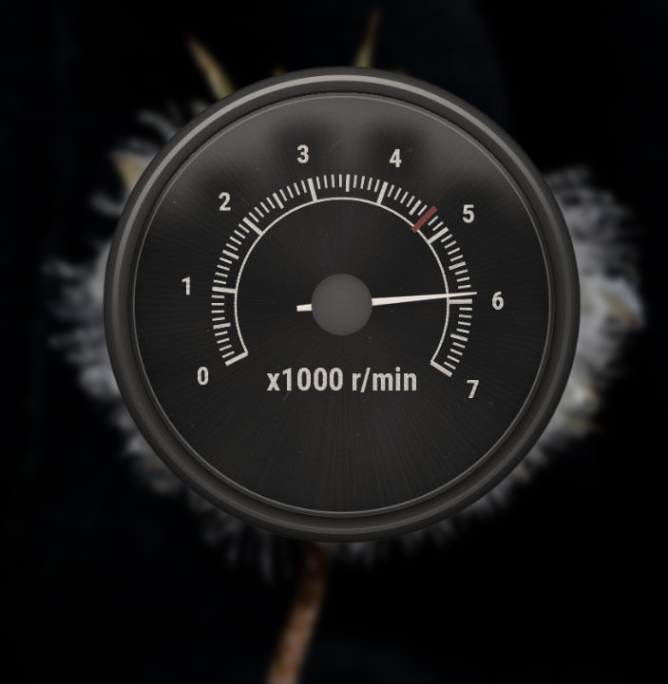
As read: **5900** rpm
